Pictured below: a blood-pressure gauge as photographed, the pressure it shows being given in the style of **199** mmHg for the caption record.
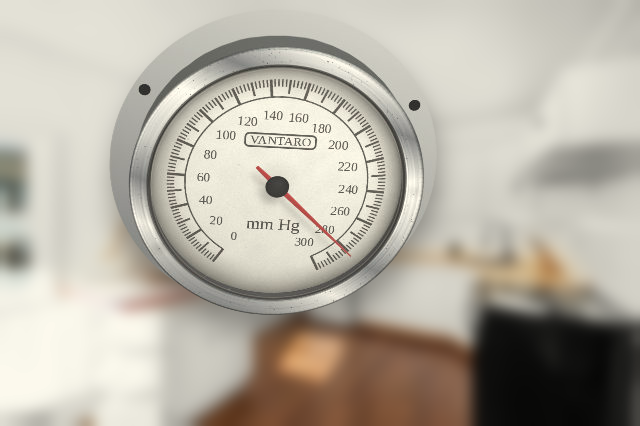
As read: **280** mmHg
